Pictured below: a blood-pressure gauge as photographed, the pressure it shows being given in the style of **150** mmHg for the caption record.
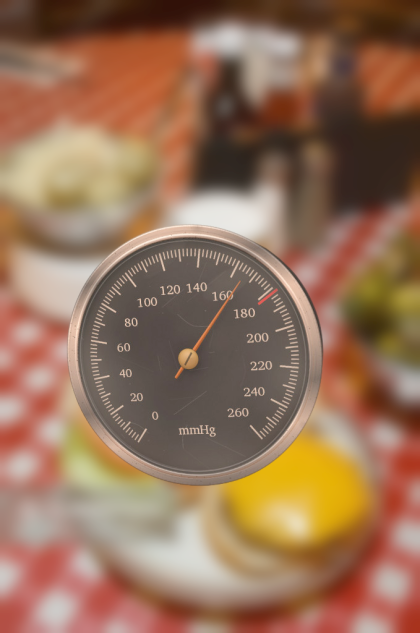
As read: **166** mmHg
